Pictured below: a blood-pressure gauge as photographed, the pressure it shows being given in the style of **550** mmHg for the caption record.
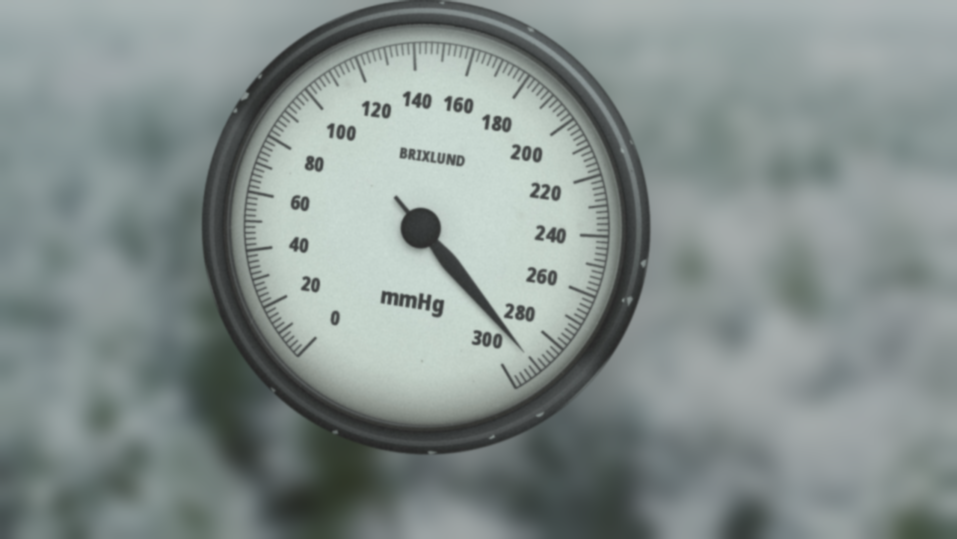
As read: **290** mmHg
